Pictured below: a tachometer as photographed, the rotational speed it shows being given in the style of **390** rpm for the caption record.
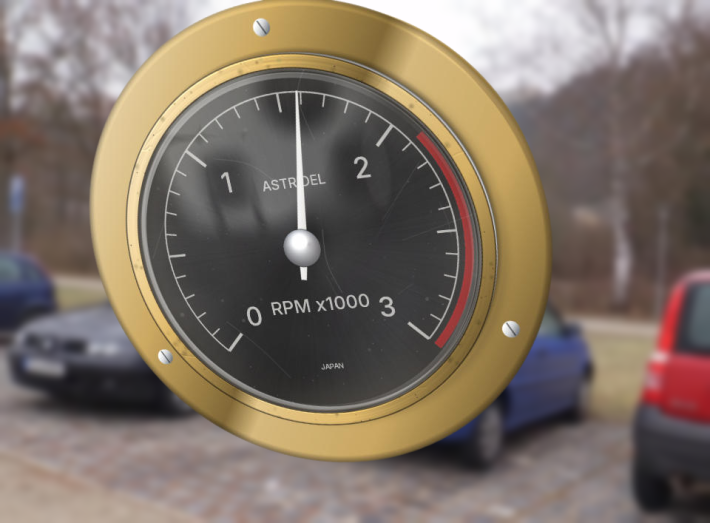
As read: **1600** rpm
